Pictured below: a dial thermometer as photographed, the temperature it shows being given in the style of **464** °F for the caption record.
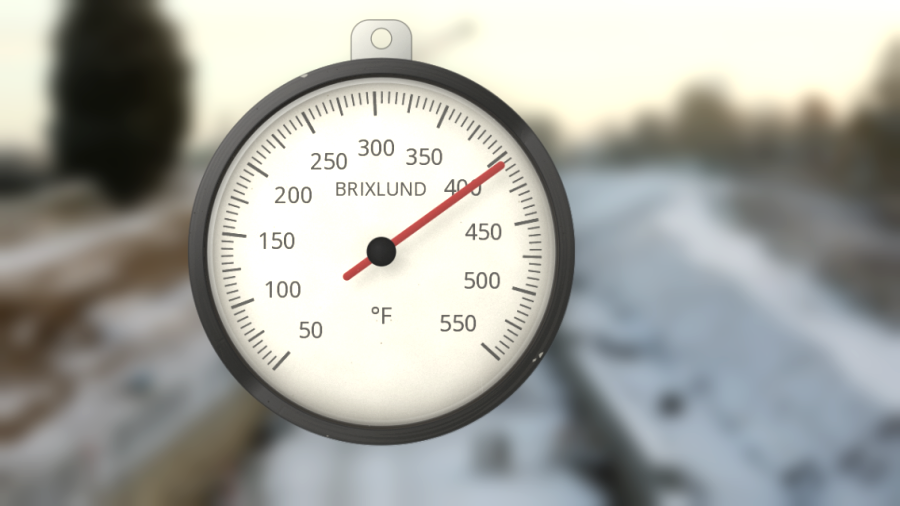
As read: **405** °F
